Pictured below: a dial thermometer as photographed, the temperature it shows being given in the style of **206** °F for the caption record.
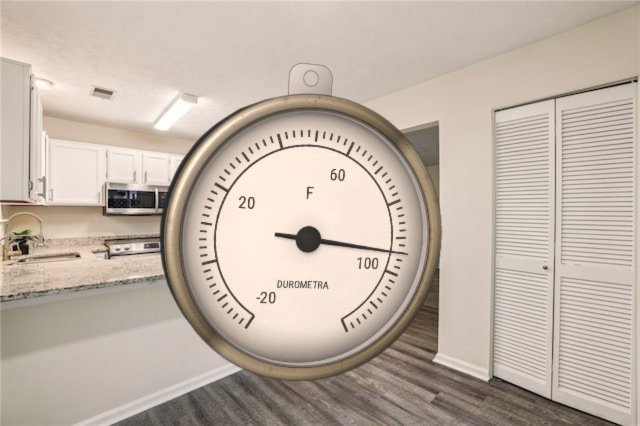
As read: **94** °F
